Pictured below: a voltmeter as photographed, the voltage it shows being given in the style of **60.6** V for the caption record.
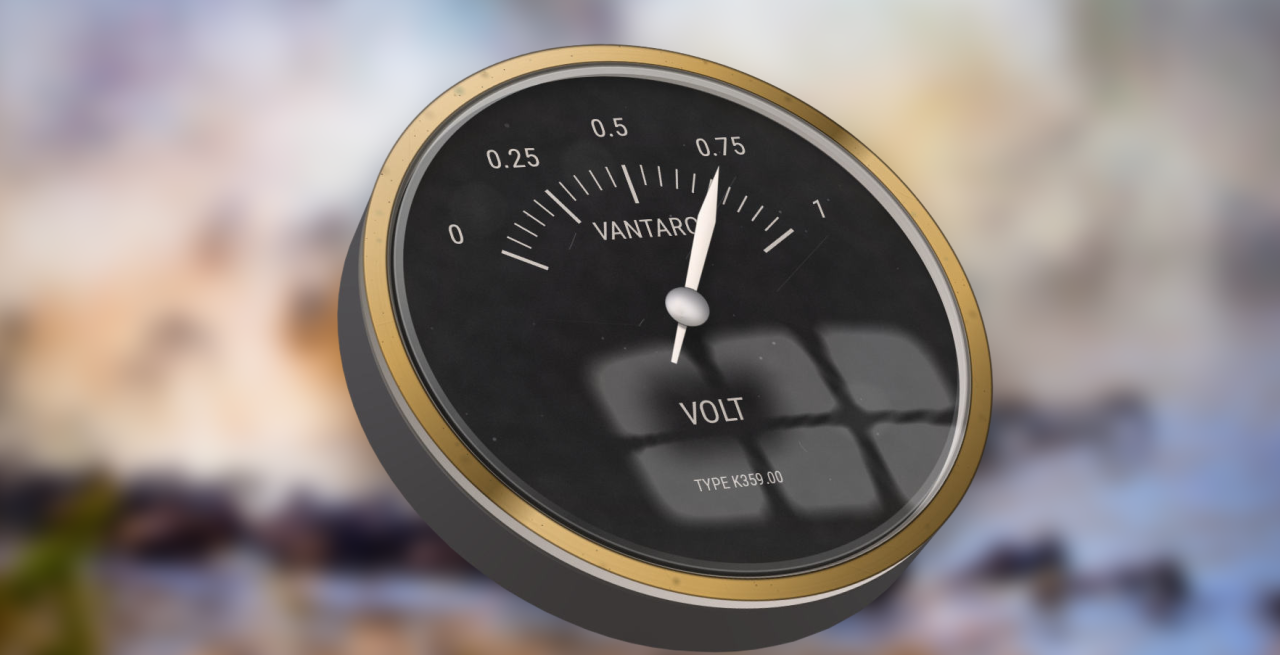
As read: **0.75** V
